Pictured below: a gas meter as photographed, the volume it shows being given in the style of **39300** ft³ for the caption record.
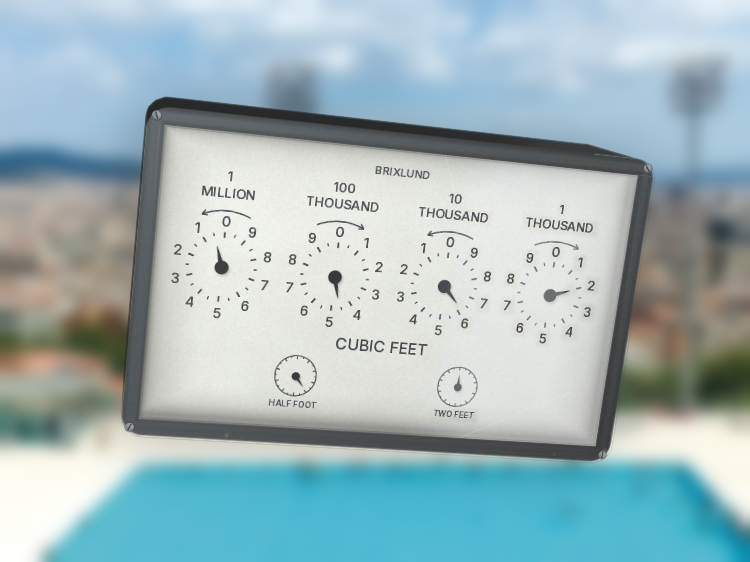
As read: **46200** ft³
